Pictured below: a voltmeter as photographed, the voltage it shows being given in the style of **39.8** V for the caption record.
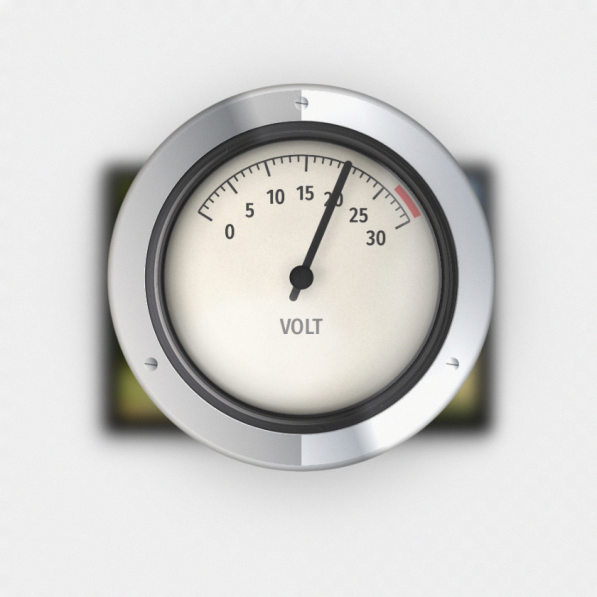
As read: **20** V
